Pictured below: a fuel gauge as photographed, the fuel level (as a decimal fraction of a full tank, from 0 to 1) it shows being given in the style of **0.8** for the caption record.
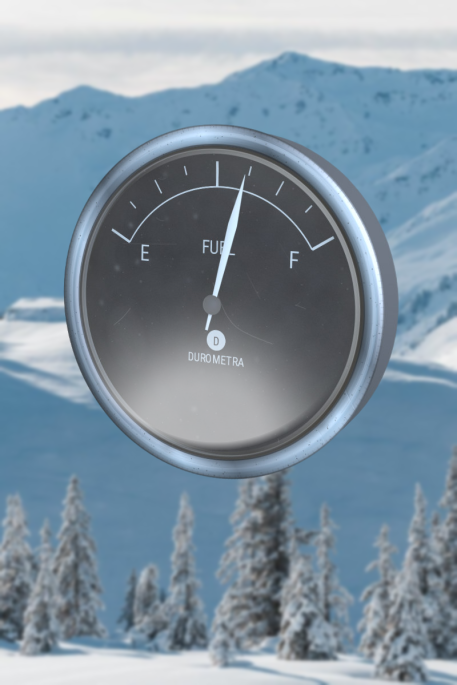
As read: **0.625**
